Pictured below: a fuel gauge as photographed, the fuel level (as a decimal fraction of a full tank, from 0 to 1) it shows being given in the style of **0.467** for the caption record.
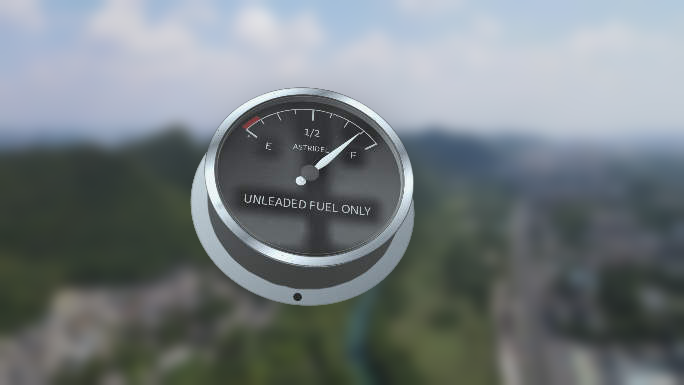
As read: **0.875**
